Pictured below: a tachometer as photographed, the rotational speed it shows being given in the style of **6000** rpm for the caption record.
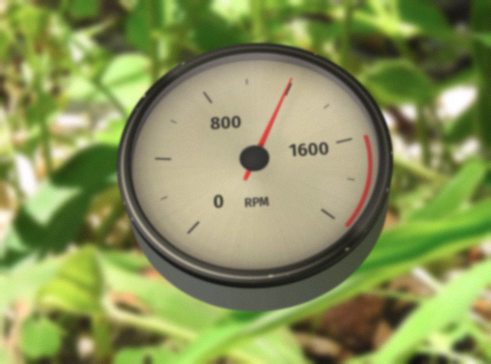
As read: **1200** rpm
